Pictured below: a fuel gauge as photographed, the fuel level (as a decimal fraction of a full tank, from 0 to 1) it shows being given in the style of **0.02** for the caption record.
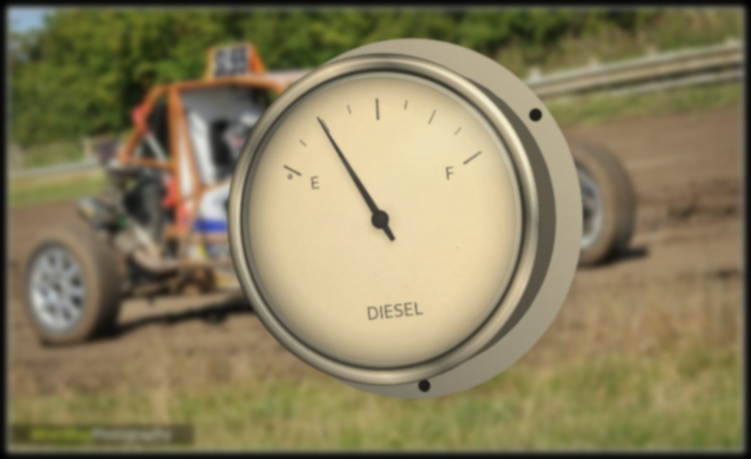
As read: **0.25**
